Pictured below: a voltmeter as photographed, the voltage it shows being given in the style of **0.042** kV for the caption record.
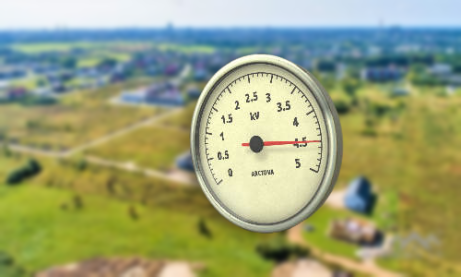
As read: **4.5** kV
